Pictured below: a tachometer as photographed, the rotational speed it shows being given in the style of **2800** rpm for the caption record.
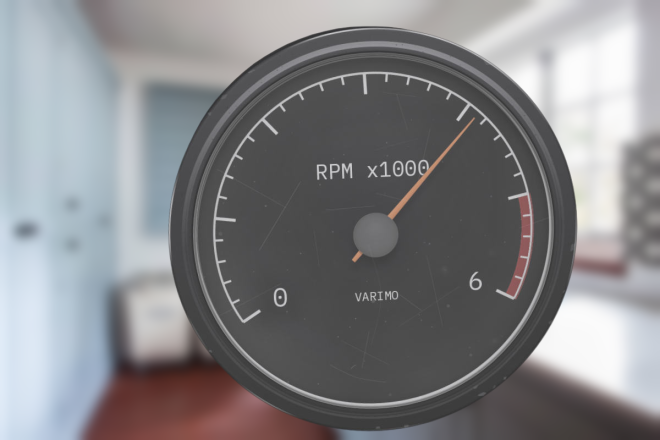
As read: **4100** rpm
